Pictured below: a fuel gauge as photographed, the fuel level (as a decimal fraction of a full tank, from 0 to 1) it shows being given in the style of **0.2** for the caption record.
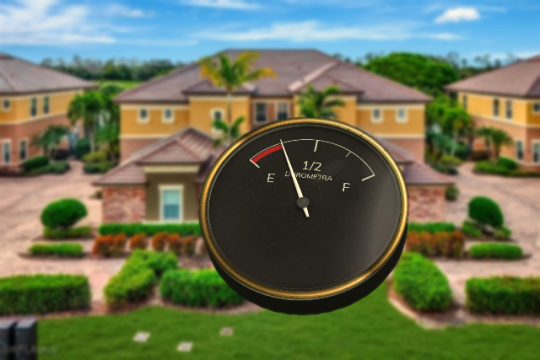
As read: **0.25**
